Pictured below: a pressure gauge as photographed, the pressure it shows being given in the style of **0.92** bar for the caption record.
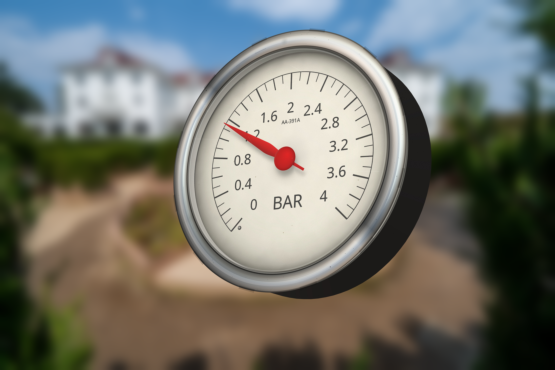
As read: **1.15** bar
